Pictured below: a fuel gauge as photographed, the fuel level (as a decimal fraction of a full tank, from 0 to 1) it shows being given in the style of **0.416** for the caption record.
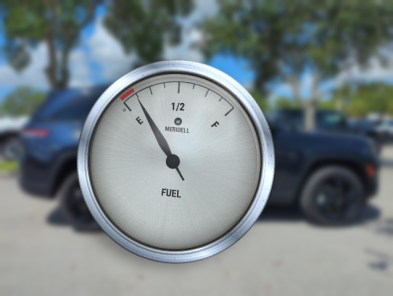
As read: **0.125**
